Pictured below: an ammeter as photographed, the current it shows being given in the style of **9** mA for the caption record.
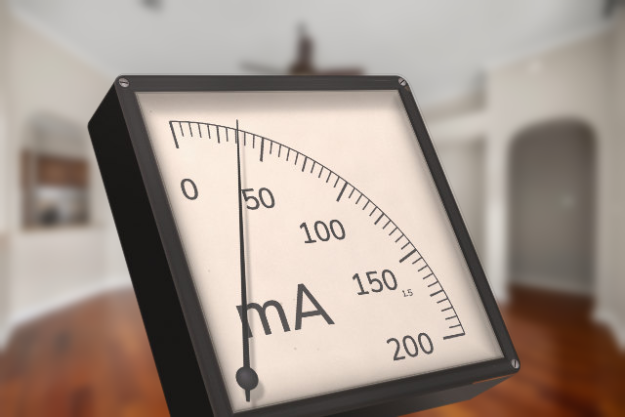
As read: **35** mA
